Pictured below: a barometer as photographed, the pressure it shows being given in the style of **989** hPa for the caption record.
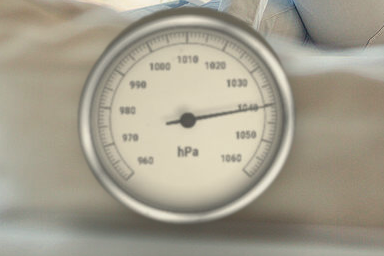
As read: **1040** hPa
